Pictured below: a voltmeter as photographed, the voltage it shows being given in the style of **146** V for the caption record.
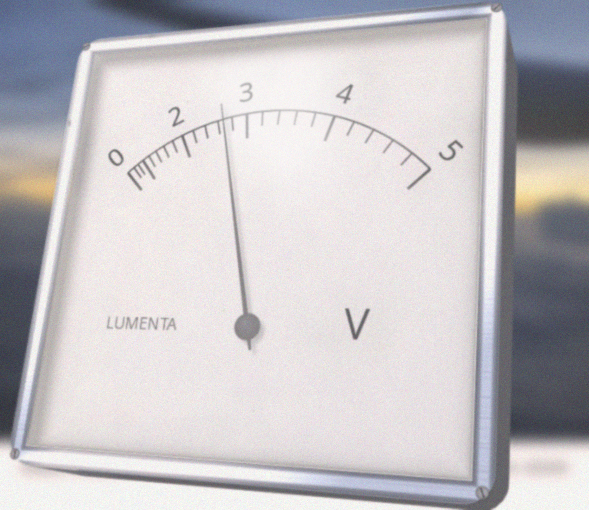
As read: **2.7** V
